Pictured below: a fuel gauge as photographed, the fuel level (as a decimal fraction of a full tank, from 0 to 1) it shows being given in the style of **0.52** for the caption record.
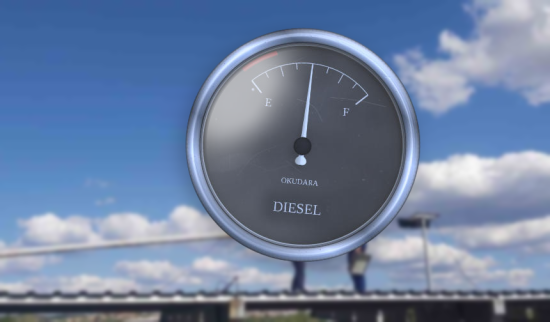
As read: **0.5**
